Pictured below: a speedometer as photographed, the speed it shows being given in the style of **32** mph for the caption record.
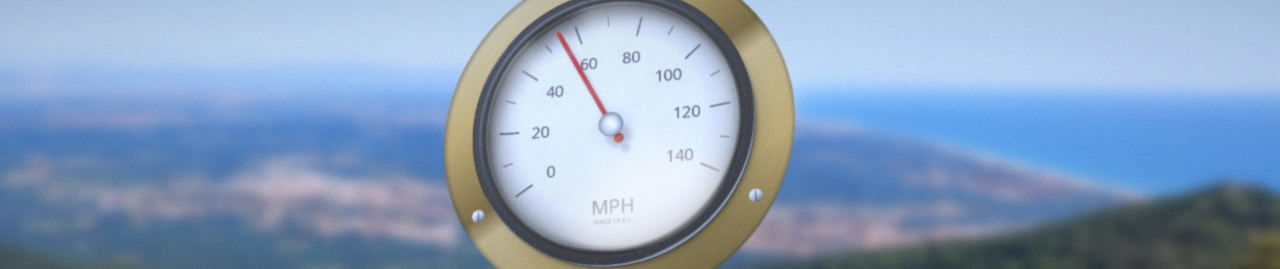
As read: **55** mph
